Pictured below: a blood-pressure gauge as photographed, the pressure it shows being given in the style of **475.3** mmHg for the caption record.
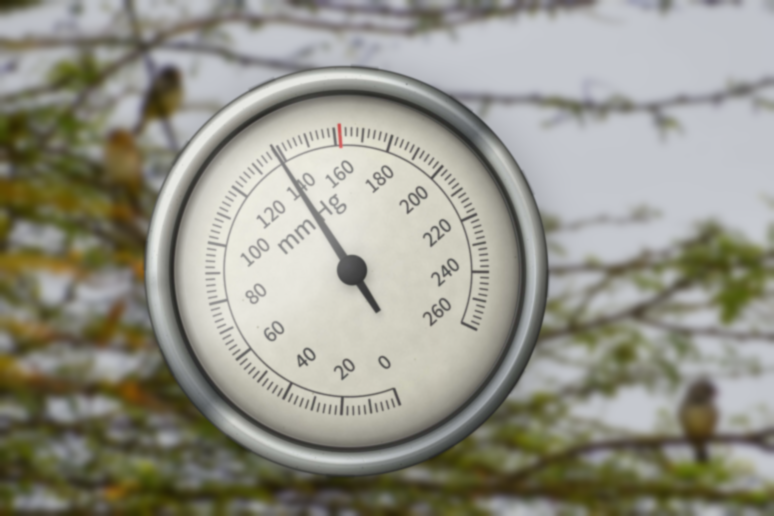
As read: **138** mmHg
